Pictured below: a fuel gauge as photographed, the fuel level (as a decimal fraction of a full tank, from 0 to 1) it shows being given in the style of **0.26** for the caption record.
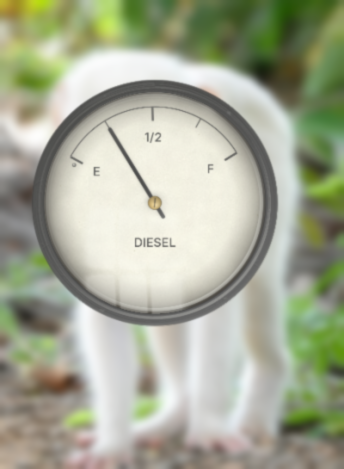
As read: **0.25**
